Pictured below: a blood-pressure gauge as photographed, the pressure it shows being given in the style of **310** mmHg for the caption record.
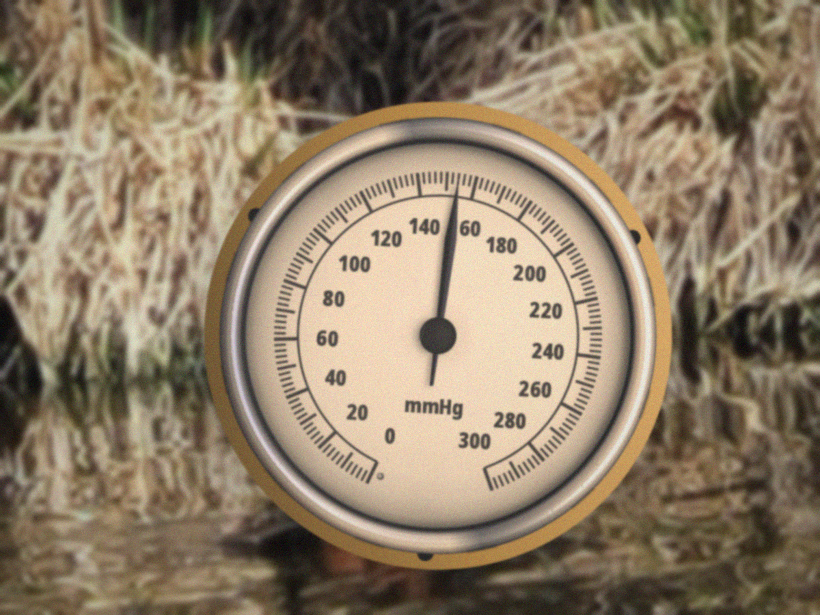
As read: **154** mmHg
